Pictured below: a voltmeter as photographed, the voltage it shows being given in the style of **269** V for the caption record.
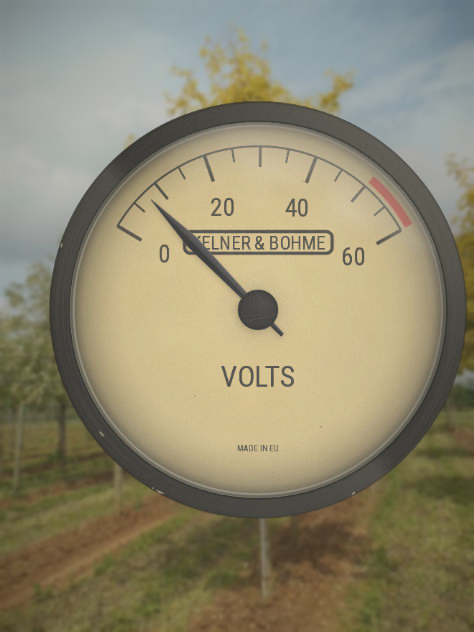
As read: **7.5** V
